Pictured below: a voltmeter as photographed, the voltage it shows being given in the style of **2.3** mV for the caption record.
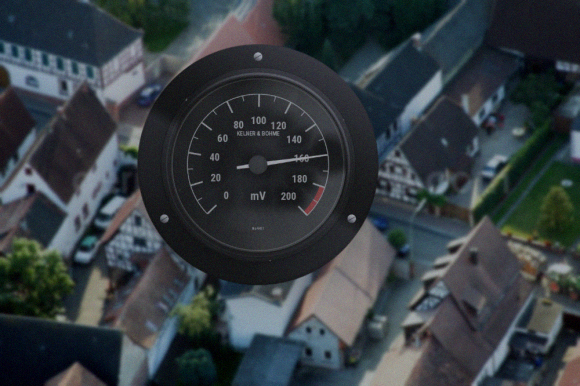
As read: **160** mV
